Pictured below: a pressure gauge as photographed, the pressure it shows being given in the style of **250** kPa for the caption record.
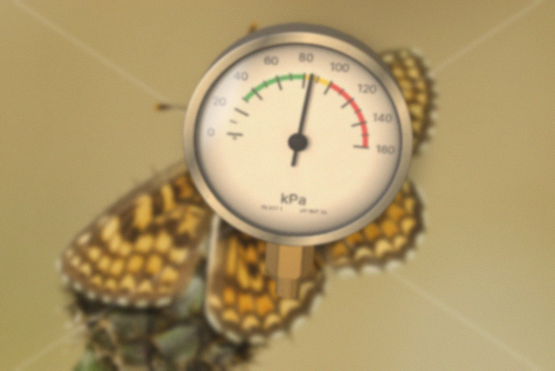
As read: **85** kPa
